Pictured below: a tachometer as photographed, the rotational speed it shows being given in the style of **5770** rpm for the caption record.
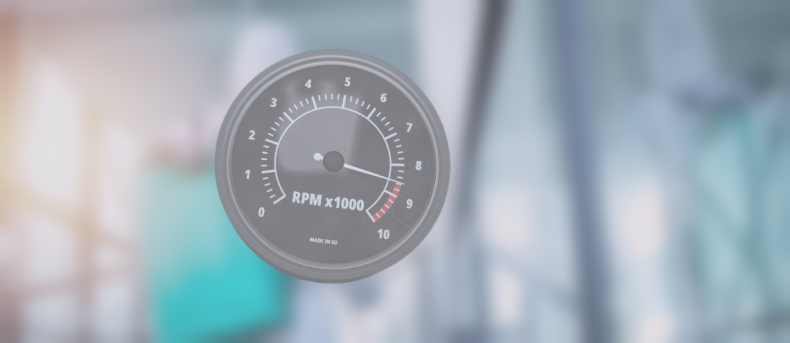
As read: **8600** rpm
